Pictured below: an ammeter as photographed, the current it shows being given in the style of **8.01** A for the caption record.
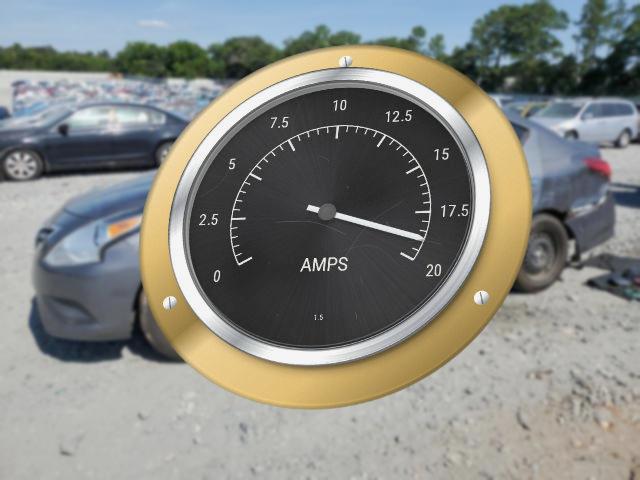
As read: **19** A
